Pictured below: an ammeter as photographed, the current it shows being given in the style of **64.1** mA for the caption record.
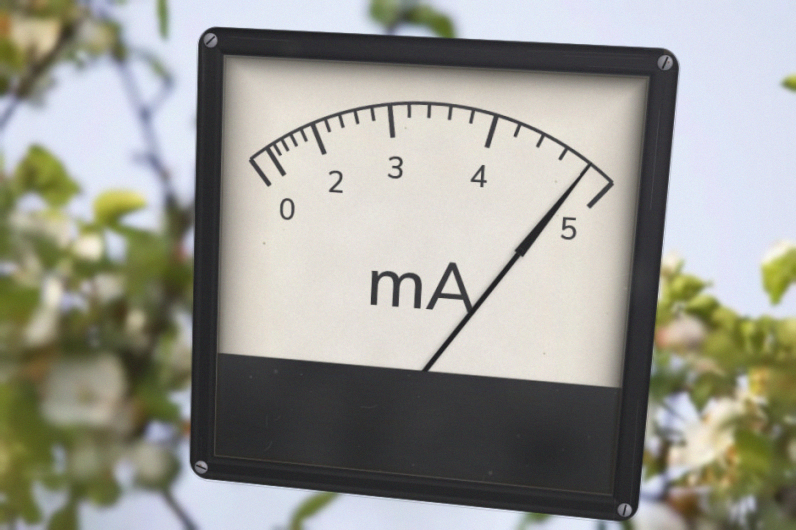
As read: **4.8** mA
